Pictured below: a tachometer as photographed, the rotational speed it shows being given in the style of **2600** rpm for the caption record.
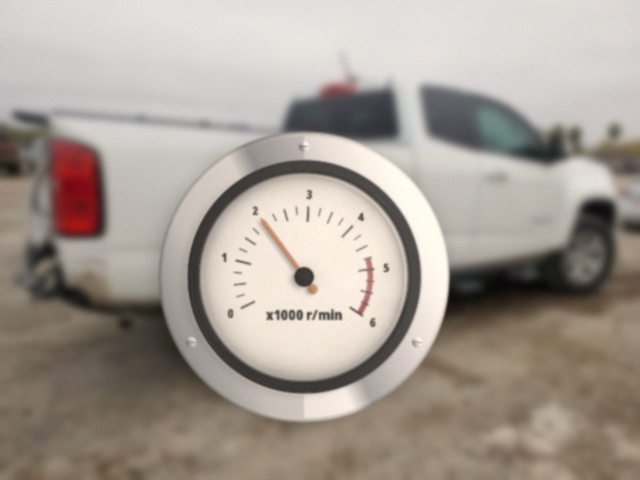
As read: **2000** rpm
